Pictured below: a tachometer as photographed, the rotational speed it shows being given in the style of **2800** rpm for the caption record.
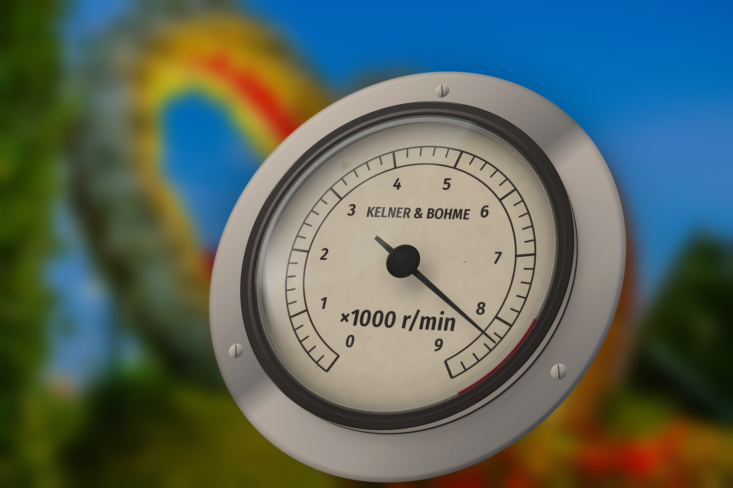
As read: **8300** rpm
